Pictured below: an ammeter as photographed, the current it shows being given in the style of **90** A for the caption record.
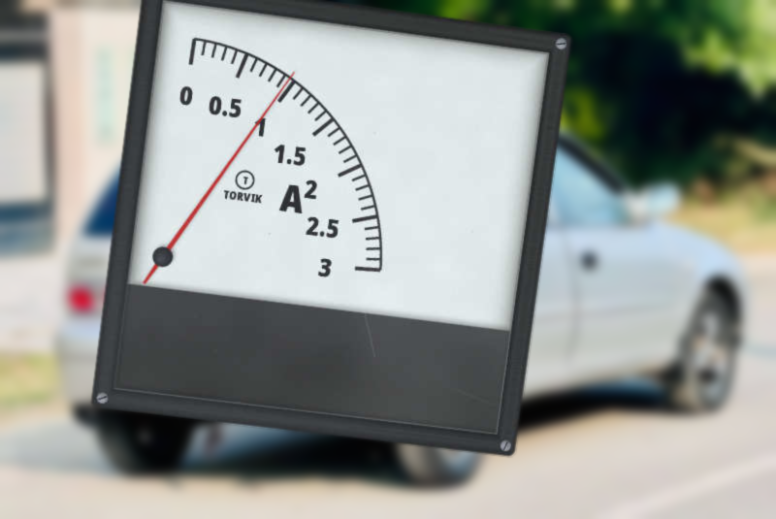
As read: **0.95** A
